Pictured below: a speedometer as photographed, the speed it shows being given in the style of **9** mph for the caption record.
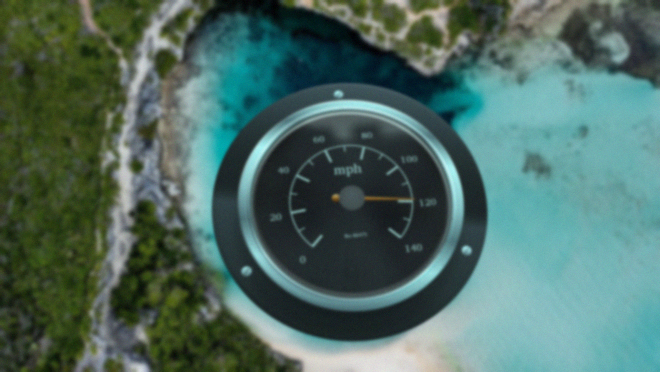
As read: **120** mph
